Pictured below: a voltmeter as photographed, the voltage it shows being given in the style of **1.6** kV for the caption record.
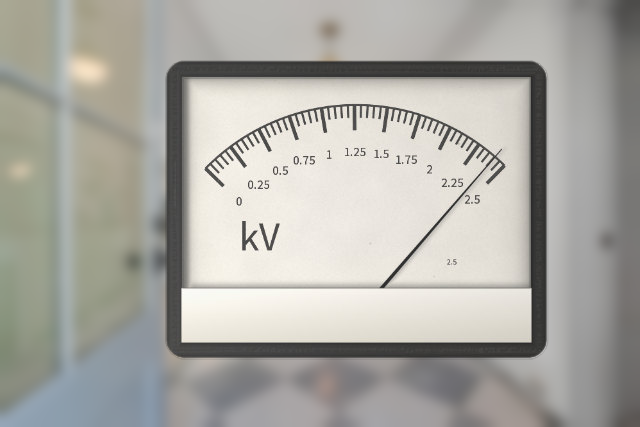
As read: **2.4** kV
